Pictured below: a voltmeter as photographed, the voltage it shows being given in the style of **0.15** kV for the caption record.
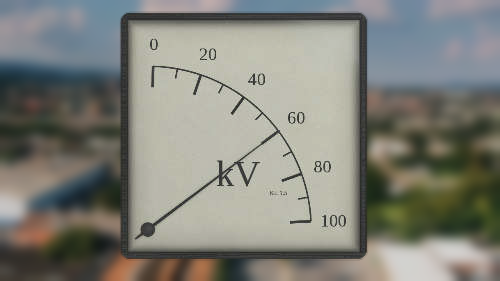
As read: **60** kV
